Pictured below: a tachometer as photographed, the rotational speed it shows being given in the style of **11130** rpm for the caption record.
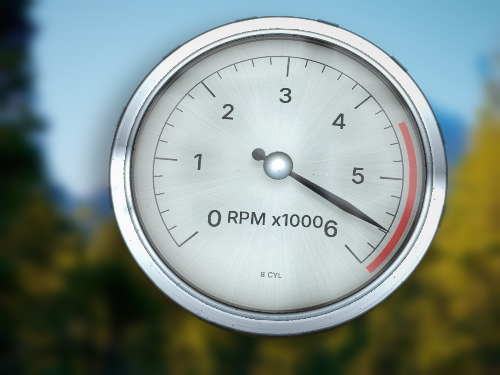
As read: **5600** rpm
